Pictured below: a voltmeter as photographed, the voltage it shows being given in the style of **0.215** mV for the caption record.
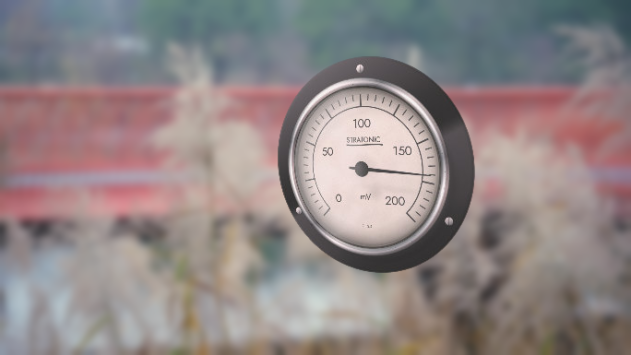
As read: **170** mV
